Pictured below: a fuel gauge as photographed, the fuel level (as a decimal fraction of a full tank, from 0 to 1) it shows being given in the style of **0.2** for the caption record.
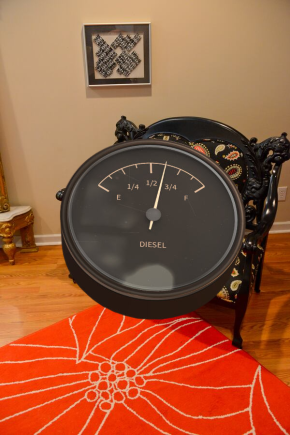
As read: **0.625**
